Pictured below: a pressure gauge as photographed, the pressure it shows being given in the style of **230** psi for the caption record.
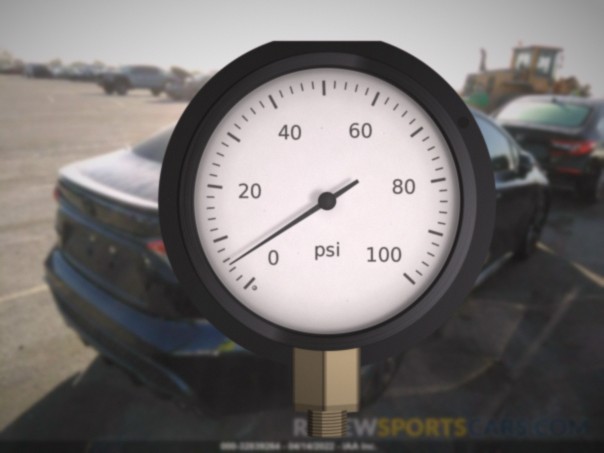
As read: **5** psi
